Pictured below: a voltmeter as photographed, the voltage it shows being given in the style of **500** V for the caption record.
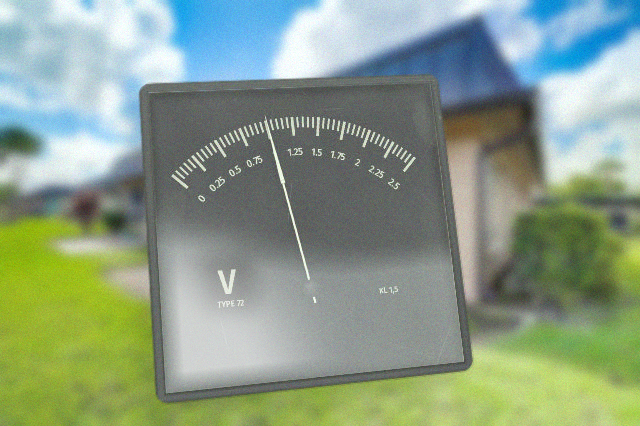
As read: **1** V
